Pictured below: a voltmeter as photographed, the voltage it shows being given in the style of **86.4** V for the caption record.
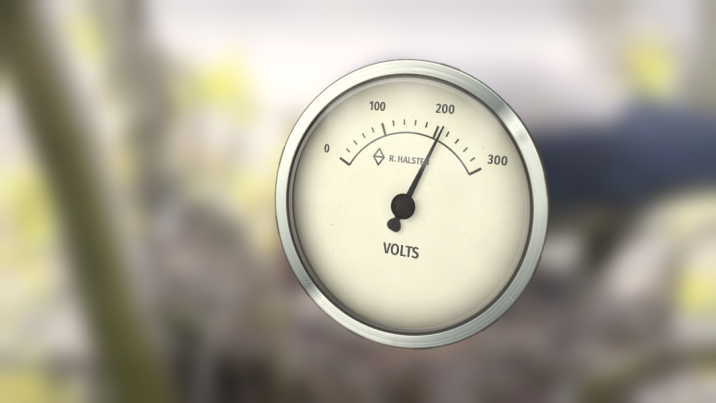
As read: **210** V
